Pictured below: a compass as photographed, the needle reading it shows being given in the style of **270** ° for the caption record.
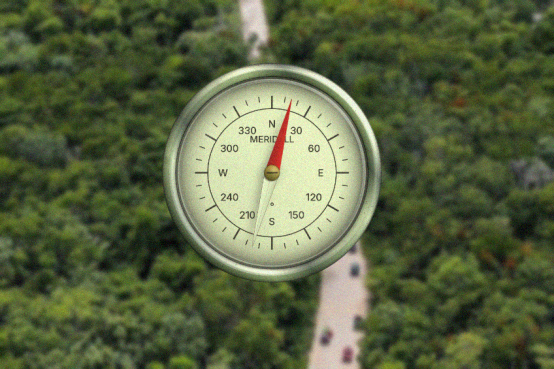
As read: **15** °
